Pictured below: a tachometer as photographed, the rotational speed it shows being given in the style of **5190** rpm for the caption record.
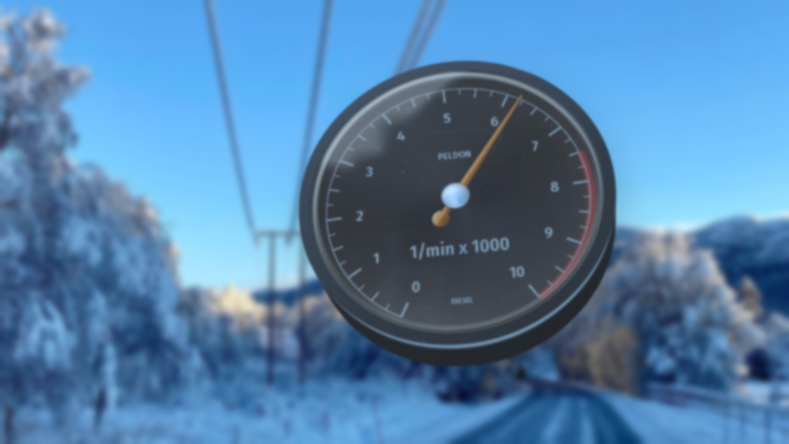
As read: **6250** rpm
